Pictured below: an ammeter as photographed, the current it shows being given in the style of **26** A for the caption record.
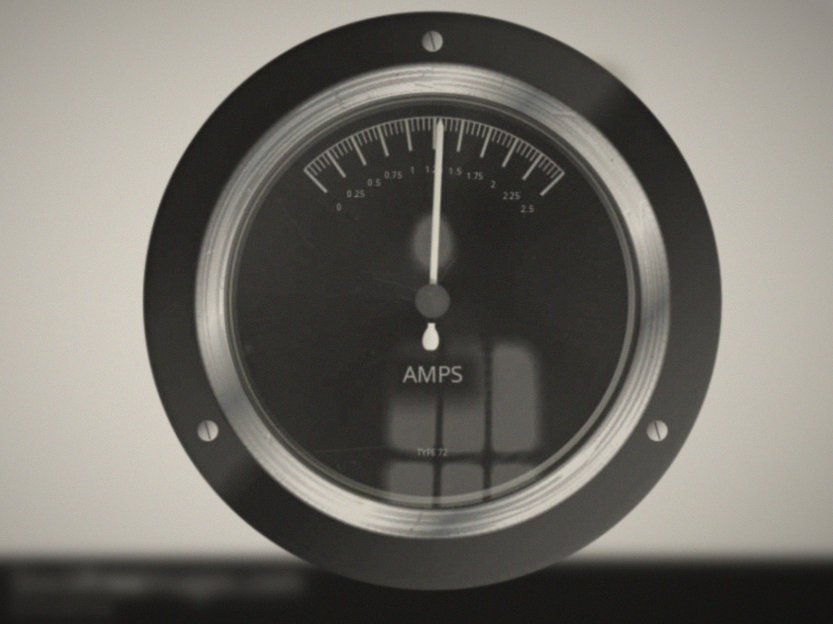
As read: **1.3** A
